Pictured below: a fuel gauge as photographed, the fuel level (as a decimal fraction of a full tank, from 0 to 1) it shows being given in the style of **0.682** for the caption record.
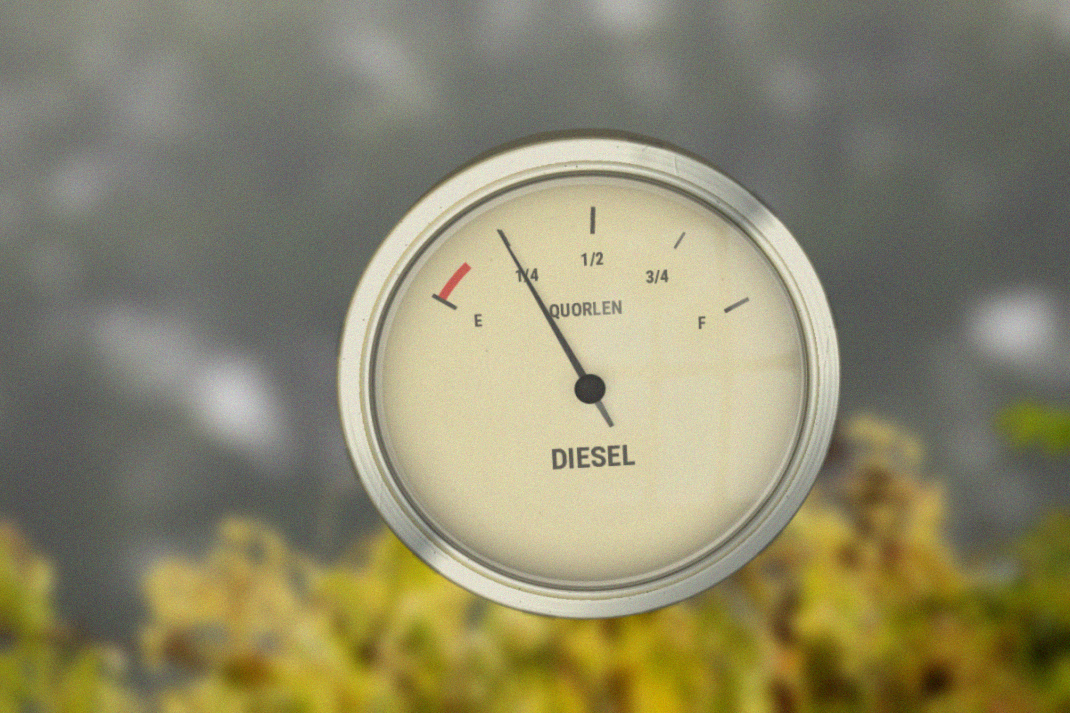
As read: **0.25**
